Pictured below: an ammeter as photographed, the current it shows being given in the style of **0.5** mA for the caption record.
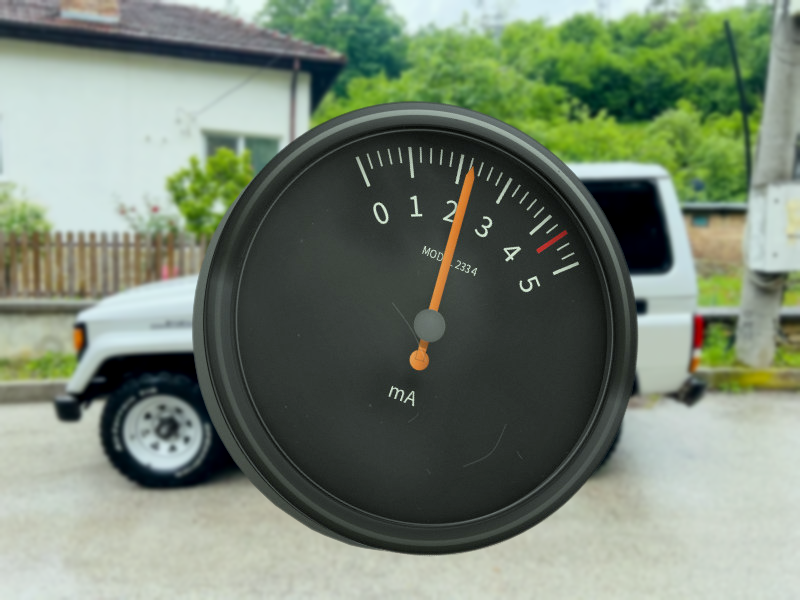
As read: **2.2** mA
